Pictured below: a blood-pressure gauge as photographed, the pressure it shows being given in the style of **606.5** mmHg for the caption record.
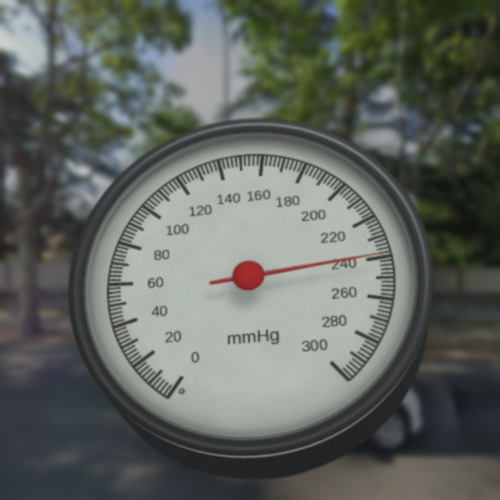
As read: **240** mmHg
